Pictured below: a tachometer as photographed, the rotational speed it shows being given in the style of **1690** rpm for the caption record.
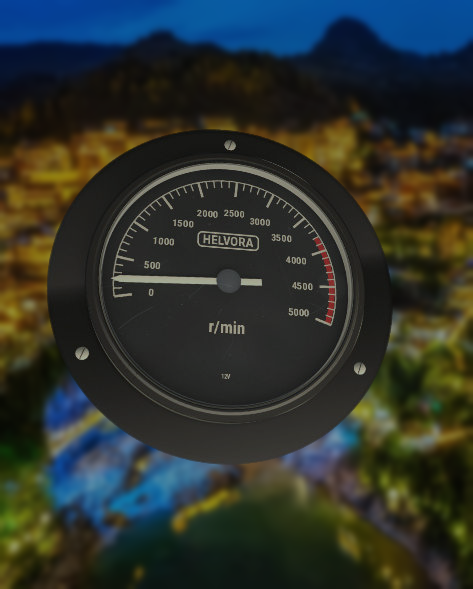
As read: **200** rpm
